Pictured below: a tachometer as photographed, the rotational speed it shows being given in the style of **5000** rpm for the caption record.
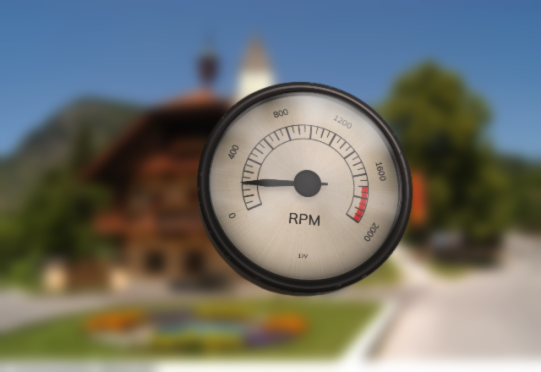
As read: **200** rpm
